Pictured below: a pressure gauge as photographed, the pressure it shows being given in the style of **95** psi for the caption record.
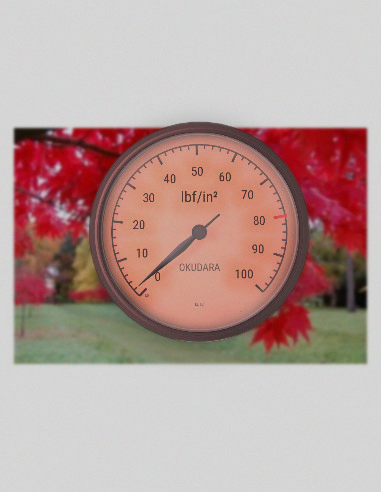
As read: **2** psi
